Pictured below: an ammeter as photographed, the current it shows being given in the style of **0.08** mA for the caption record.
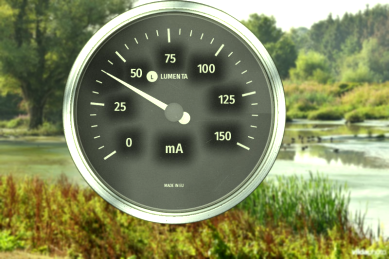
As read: **40** mA
